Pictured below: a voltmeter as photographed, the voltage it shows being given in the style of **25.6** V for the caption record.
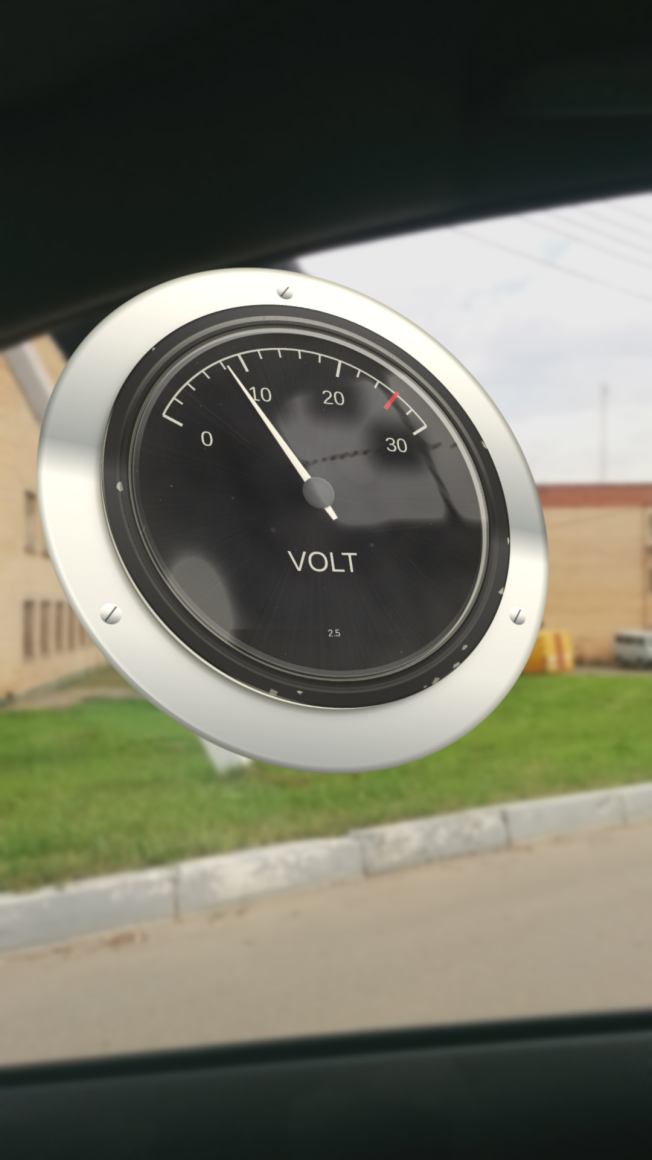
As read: **8** V
